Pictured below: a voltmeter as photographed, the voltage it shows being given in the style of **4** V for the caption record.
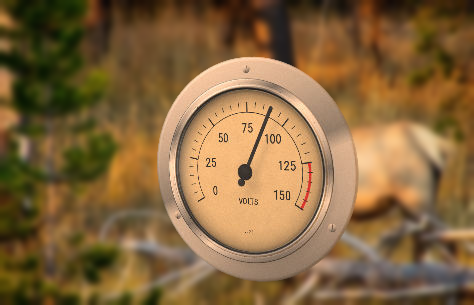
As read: **90** V
